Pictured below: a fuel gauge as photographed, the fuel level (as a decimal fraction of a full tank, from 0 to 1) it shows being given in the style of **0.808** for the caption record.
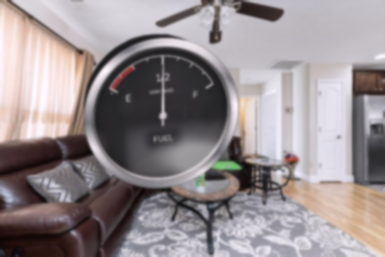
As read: **0.5**
